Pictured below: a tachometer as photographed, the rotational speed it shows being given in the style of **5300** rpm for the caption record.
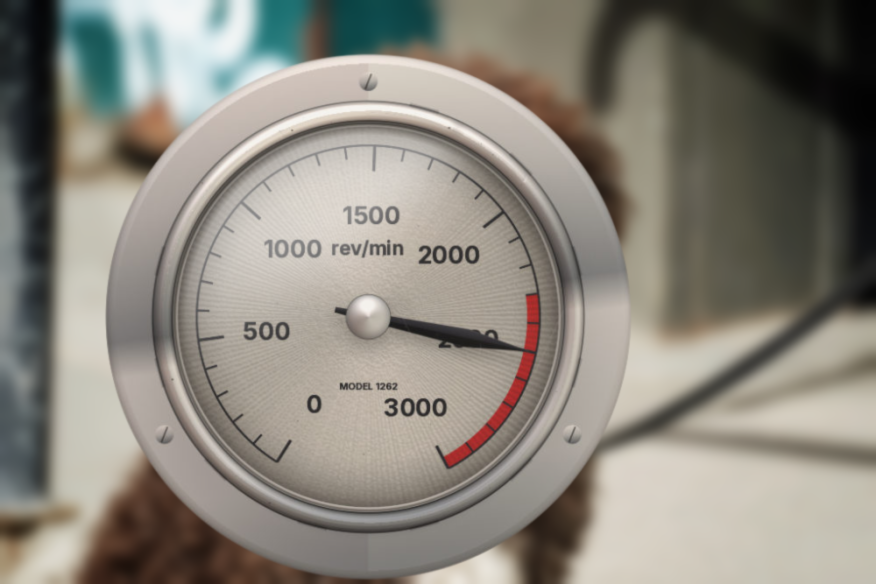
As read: **2500** rpm
